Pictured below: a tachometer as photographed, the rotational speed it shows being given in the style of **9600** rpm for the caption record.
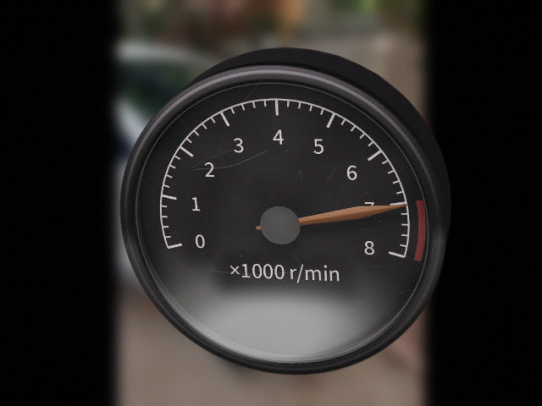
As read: **7000** rpm
